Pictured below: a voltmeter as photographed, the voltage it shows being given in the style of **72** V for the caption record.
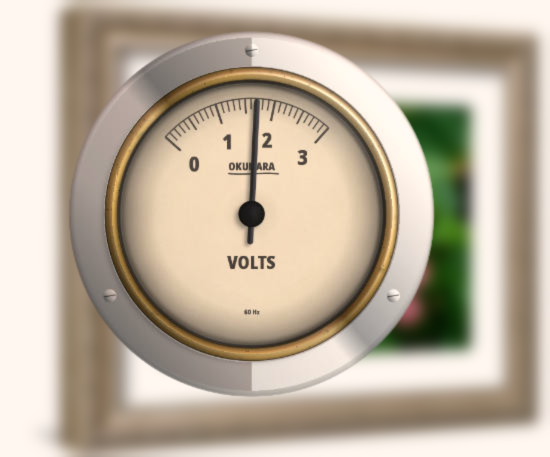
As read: **1.7** V
